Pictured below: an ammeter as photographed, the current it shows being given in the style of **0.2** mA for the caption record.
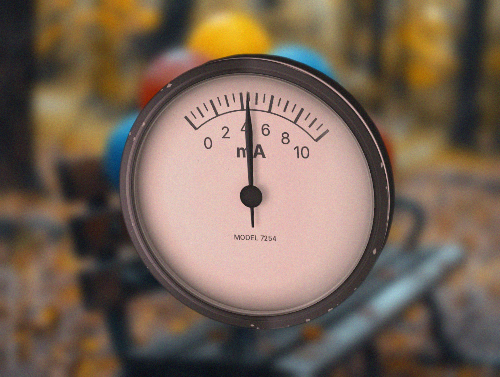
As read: **4.5** mA
